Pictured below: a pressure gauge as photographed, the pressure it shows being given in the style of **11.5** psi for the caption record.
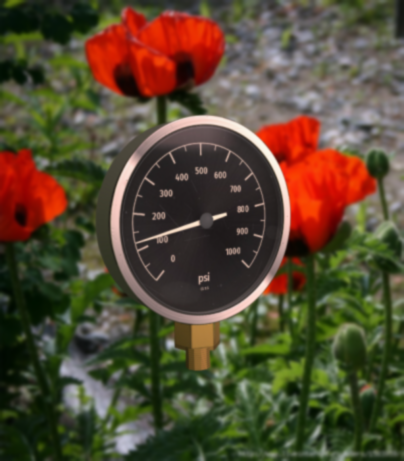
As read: **125** psi
